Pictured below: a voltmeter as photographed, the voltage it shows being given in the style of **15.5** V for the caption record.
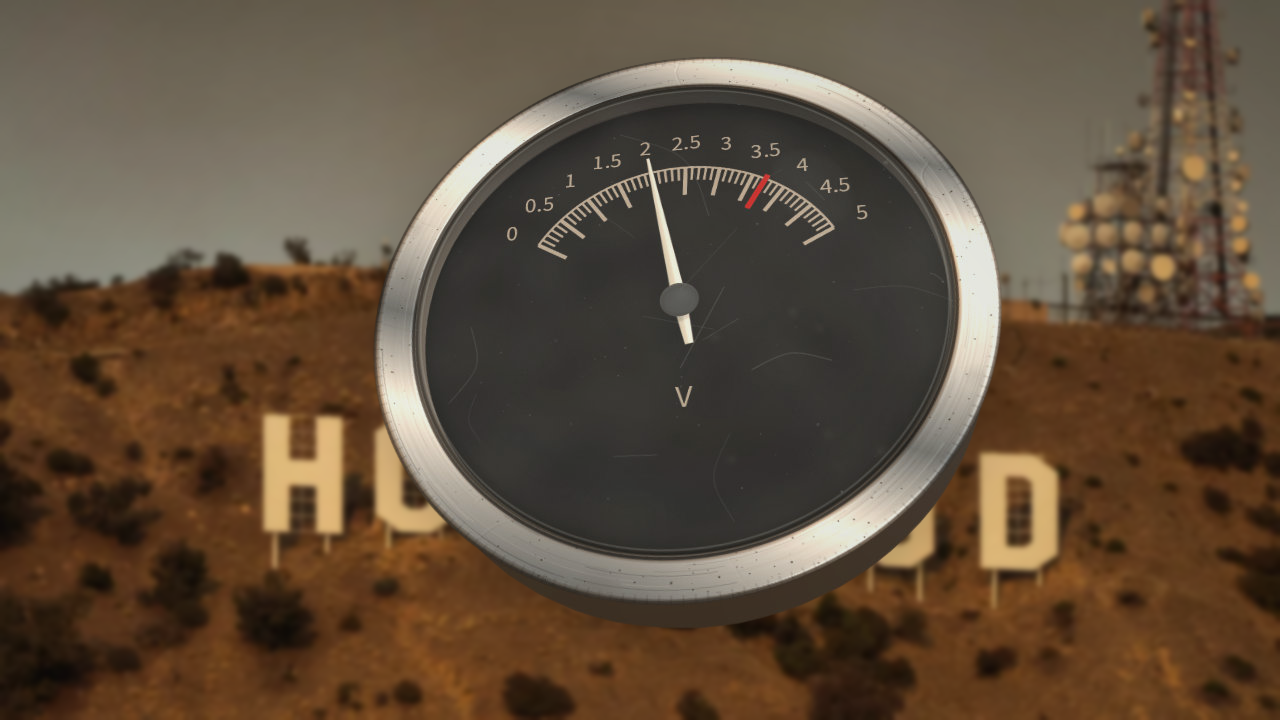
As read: **2** V
